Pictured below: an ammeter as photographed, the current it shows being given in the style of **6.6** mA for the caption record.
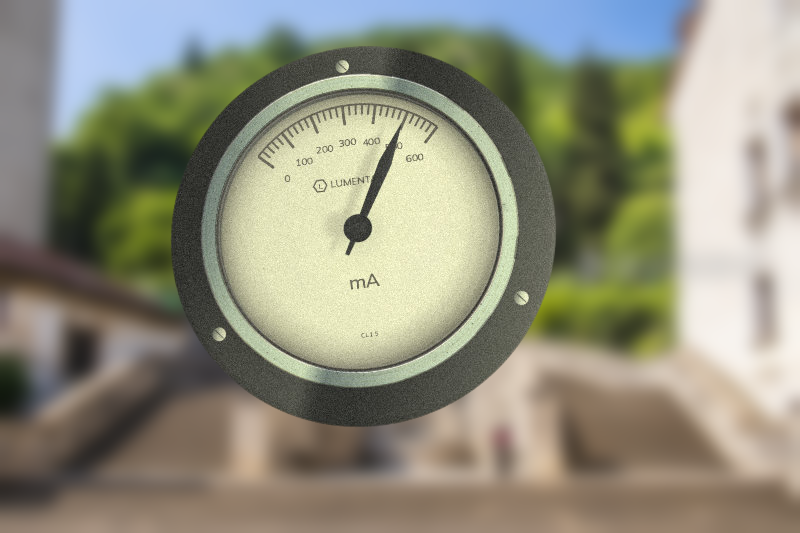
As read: **500** mA
